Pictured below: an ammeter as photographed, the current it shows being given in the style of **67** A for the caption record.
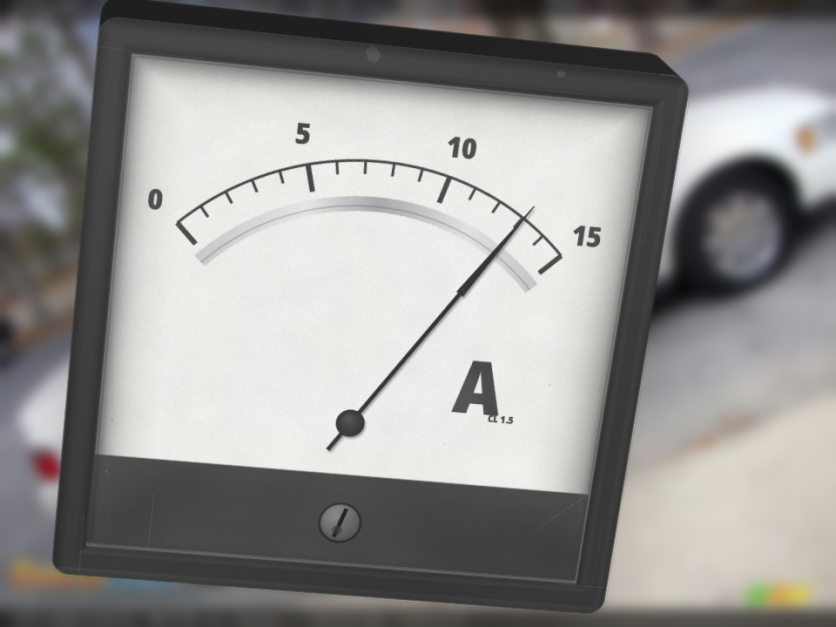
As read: **13** A
